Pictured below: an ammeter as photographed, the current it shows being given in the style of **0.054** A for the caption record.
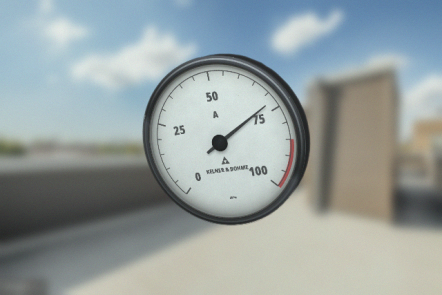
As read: **72.5** A
